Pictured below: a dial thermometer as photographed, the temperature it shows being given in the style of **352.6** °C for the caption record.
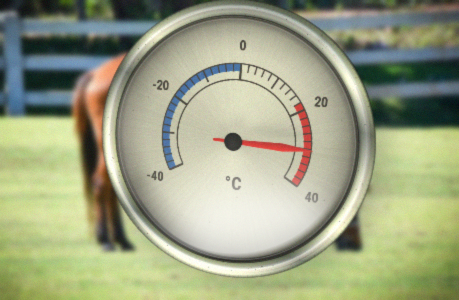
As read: **30** °C
